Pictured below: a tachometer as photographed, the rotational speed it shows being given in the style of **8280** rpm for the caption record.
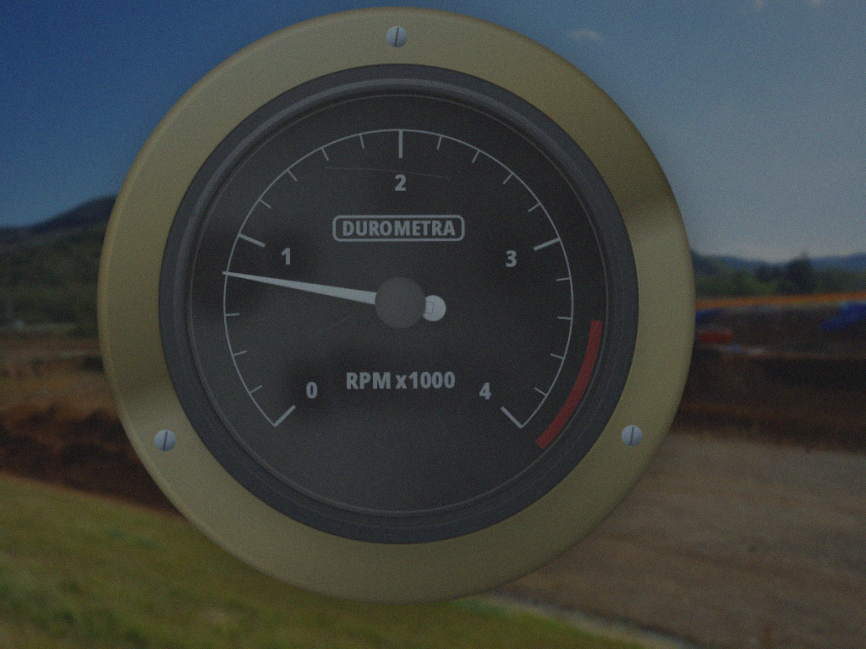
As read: **800** rpm
